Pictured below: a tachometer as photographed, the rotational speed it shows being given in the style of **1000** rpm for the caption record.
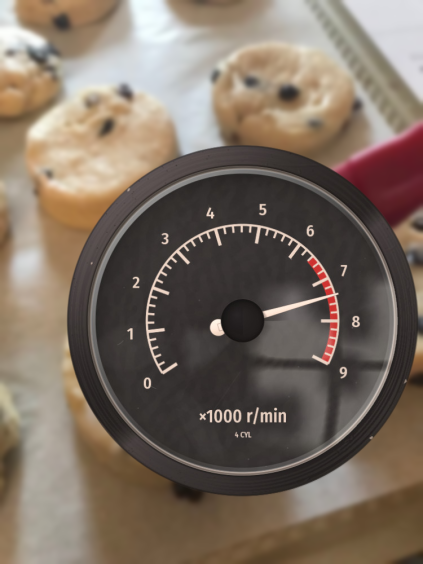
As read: **7400** rpm
